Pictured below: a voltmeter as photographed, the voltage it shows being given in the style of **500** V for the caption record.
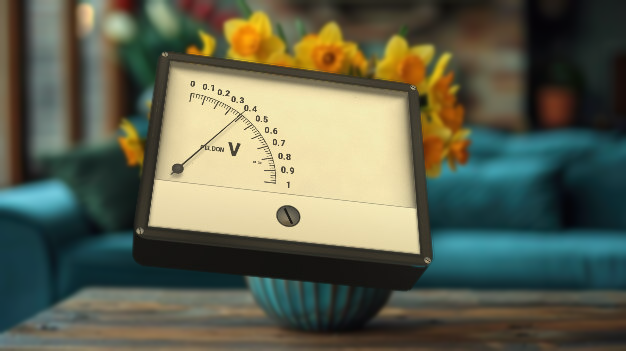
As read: **0.4** V
